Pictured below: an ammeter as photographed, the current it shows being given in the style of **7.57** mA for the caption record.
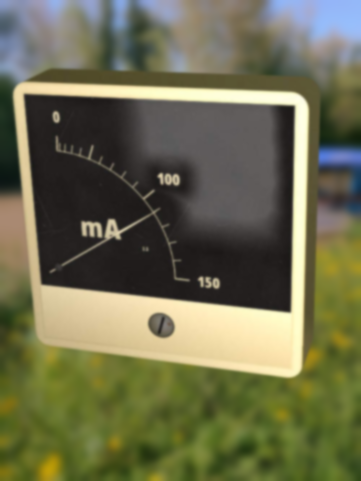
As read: **110** mA
